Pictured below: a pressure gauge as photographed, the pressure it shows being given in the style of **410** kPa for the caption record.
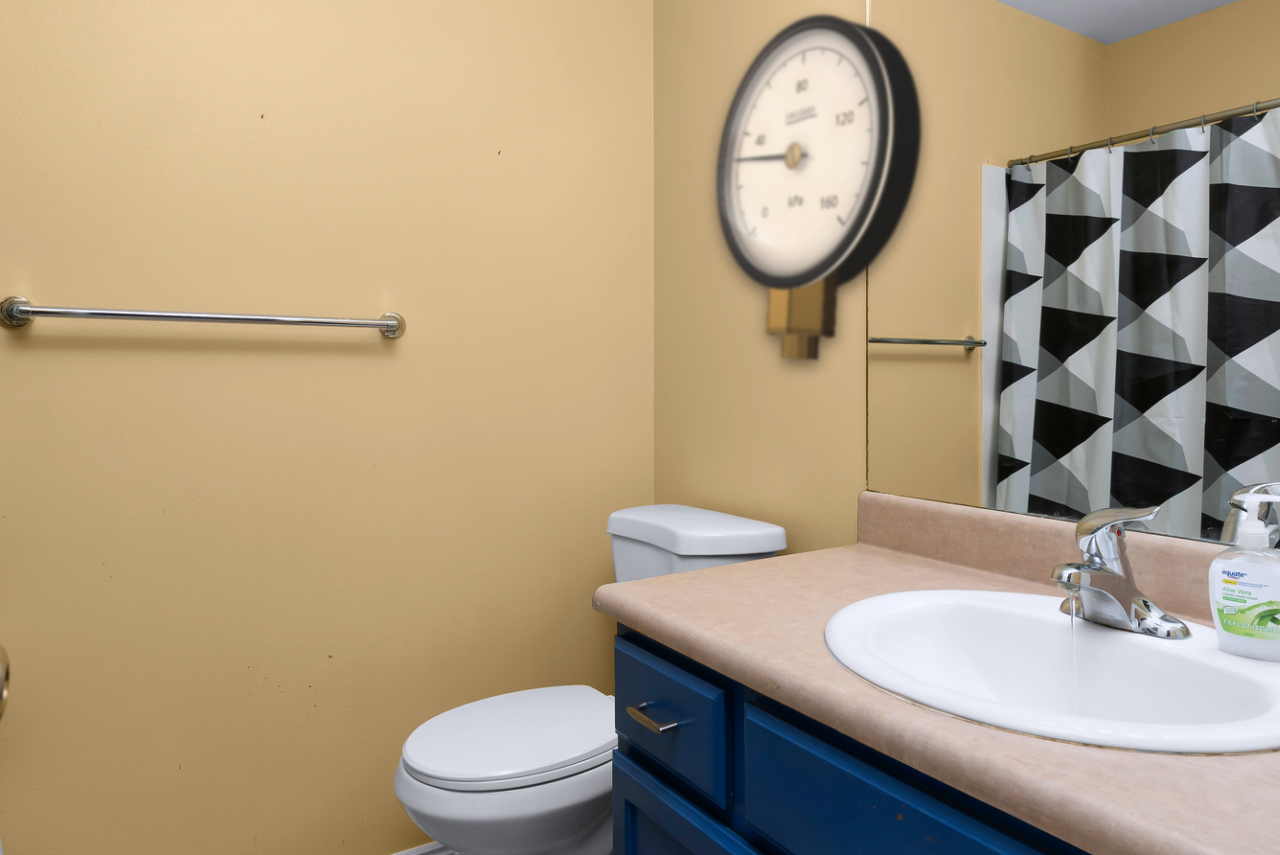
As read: **30** kPa
